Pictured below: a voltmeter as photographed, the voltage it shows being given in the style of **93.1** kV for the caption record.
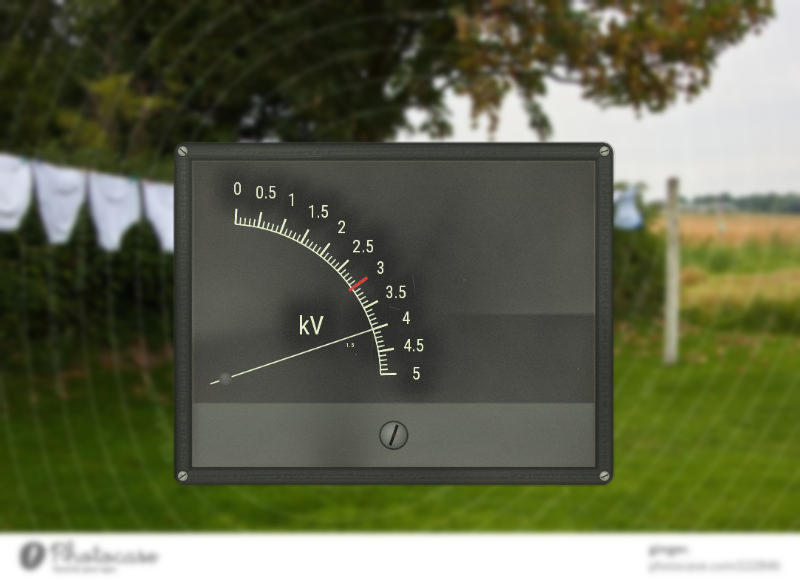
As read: **4** kV
